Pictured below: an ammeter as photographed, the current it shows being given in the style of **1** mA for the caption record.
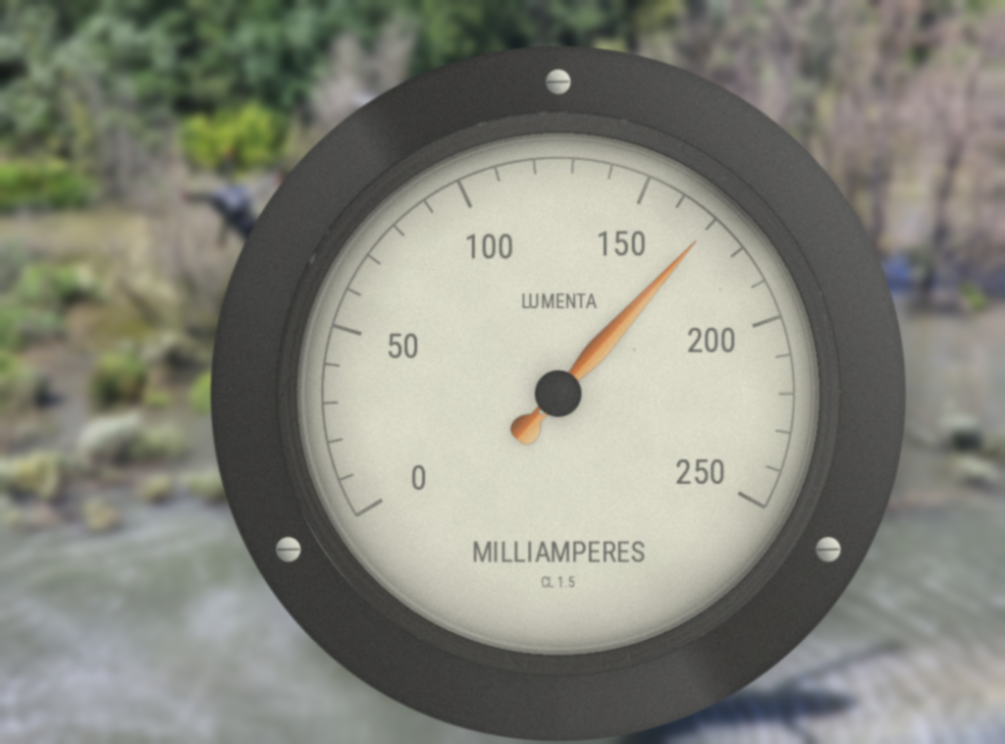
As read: **170** mA
